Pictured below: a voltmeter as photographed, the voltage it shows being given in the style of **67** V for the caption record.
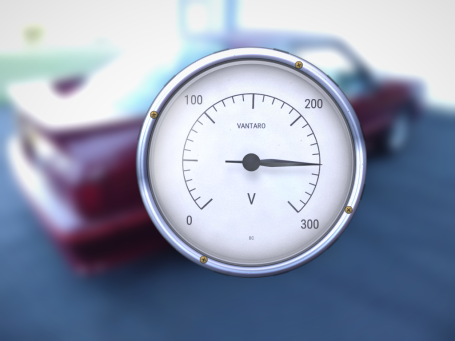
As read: **250** V
